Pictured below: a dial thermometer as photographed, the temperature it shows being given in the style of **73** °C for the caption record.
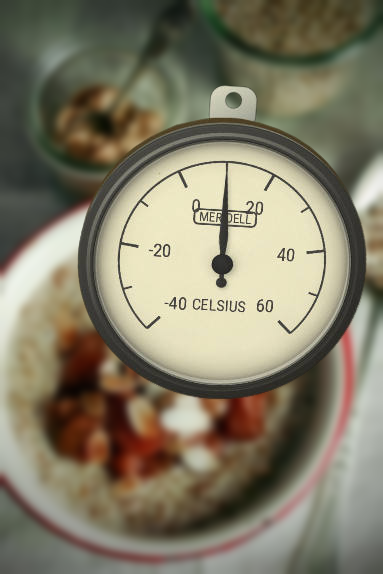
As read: **10** °C
